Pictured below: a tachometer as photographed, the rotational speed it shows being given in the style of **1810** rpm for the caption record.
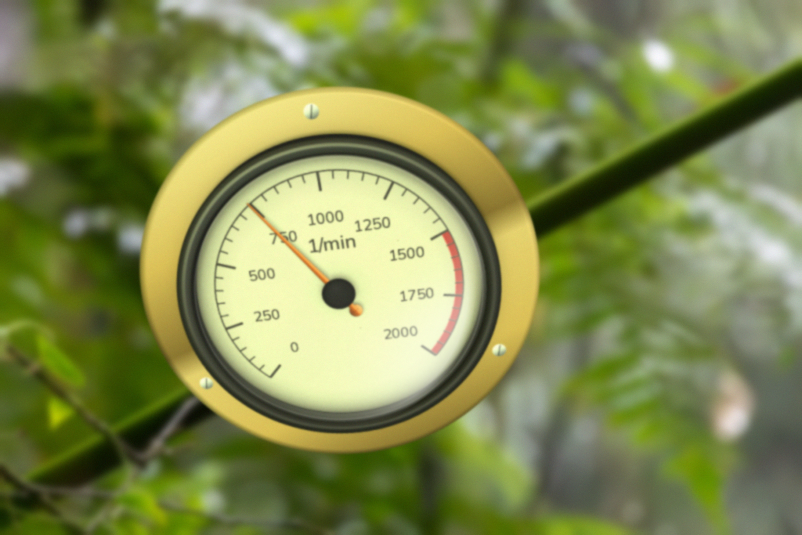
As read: **750** rpm
